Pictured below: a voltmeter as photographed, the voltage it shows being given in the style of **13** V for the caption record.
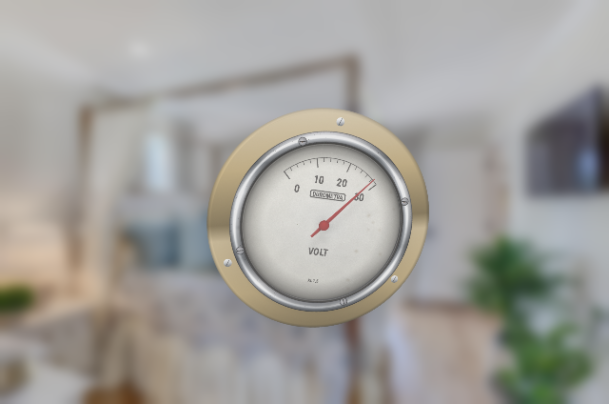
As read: **28** V
